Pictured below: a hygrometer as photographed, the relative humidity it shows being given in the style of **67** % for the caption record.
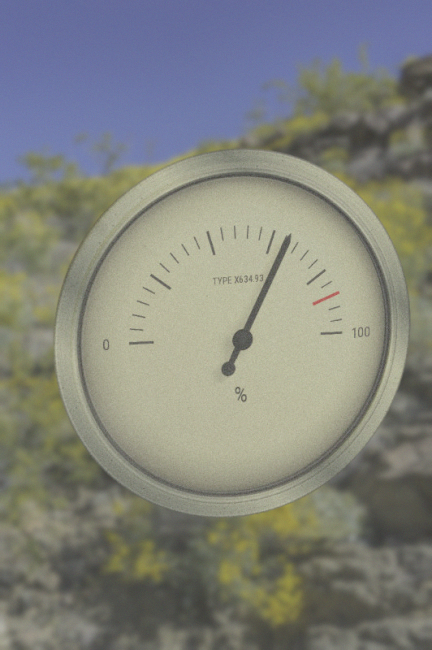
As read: **64** %
